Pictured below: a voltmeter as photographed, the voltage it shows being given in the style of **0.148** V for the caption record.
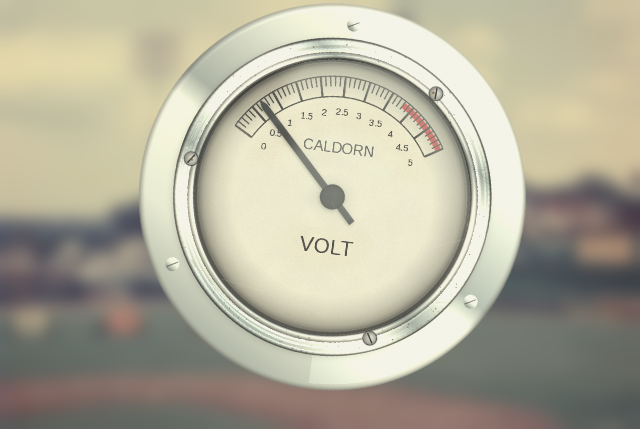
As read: **0.7** V
